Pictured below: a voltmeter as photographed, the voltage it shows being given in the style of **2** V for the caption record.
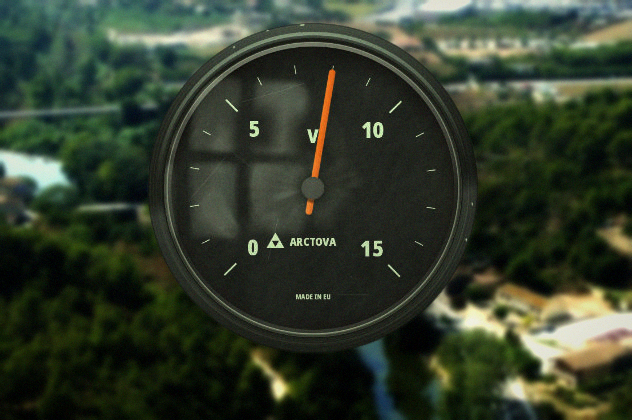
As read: **8** V
